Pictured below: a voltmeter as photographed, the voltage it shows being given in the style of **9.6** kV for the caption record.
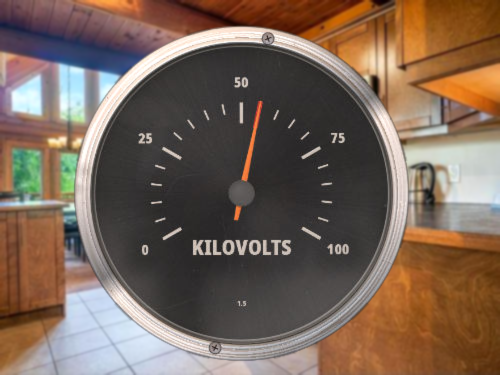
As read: **55** kV
